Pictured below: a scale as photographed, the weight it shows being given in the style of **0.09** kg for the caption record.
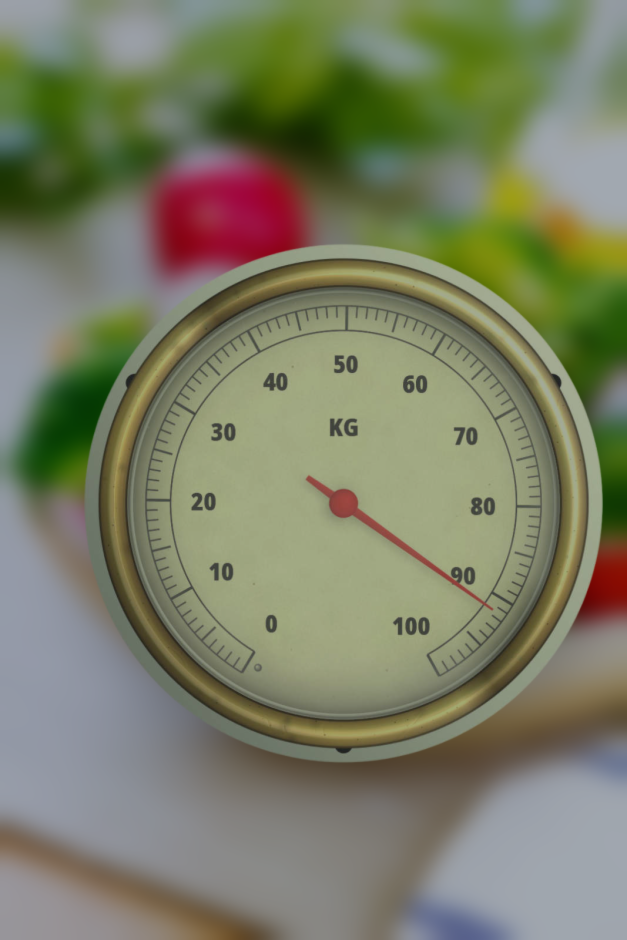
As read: **91.5** kg
